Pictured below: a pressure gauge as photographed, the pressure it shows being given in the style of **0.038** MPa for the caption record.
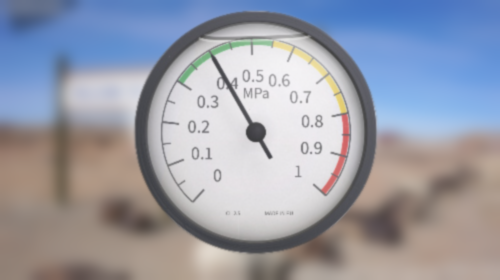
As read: **0.4** MPa
